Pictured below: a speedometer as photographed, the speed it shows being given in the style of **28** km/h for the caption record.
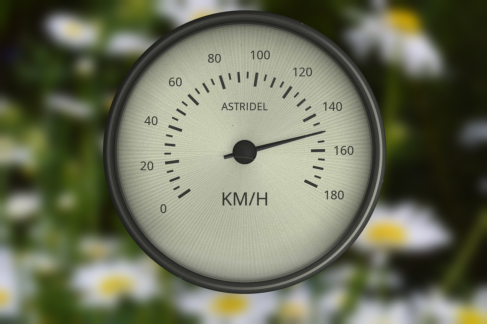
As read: **150** km/h
